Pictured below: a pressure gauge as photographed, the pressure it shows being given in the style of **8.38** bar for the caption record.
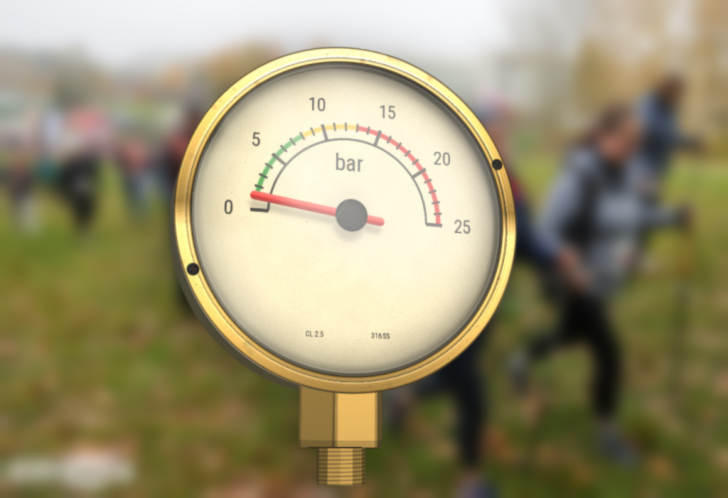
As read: **1** bar
